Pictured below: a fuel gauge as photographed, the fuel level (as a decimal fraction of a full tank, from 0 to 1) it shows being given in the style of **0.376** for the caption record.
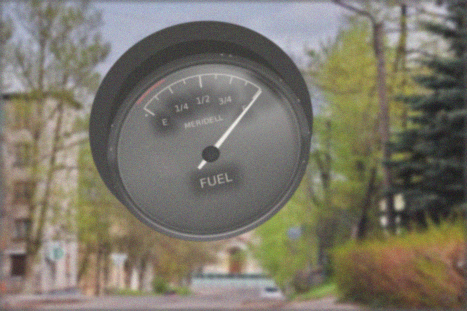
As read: **1**
